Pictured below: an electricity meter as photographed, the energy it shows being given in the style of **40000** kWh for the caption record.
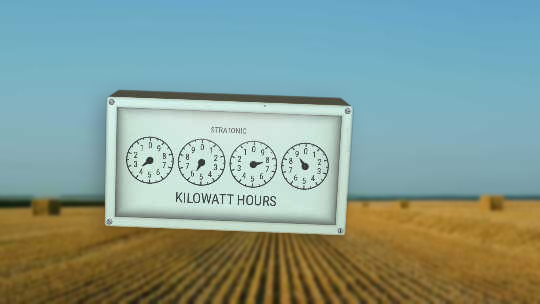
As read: **3579** kWh
